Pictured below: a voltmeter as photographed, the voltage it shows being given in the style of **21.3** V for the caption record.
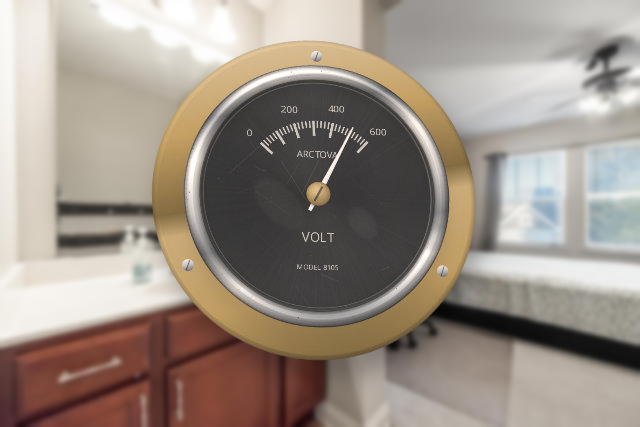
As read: **500** V
